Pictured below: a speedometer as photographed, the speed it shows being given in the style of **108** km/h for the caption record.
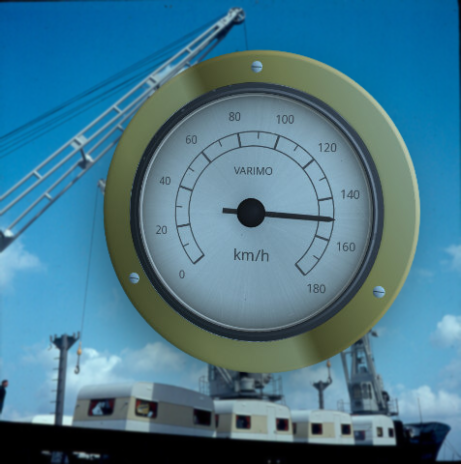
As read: **150** km/h
